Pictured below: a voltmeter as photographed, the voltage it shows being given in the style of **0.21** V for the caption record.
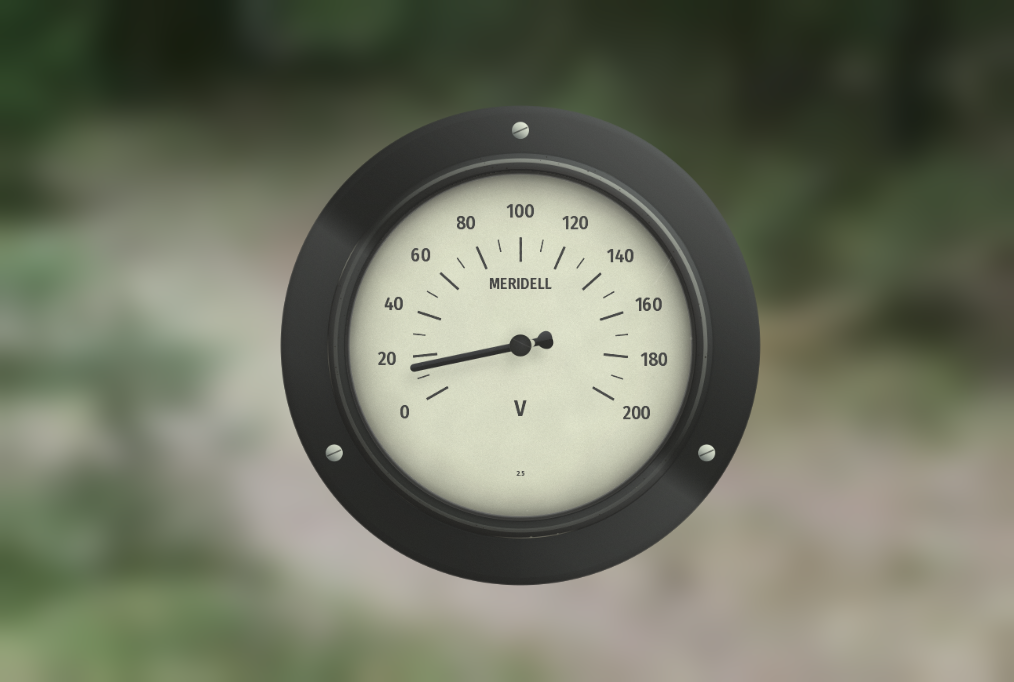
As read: **15** V
